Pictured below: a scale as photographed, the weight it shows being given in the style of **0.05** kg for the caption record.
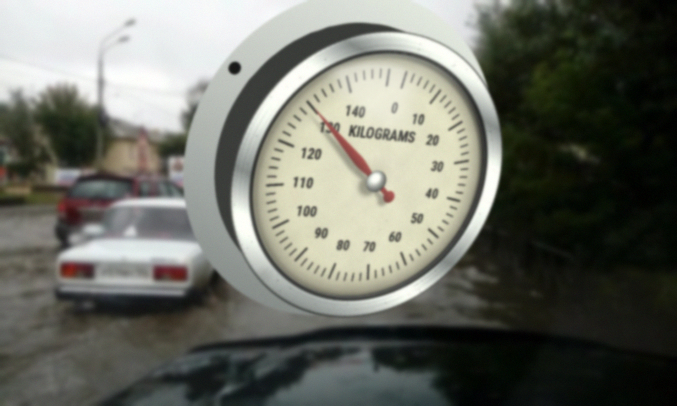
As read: **130** kg
